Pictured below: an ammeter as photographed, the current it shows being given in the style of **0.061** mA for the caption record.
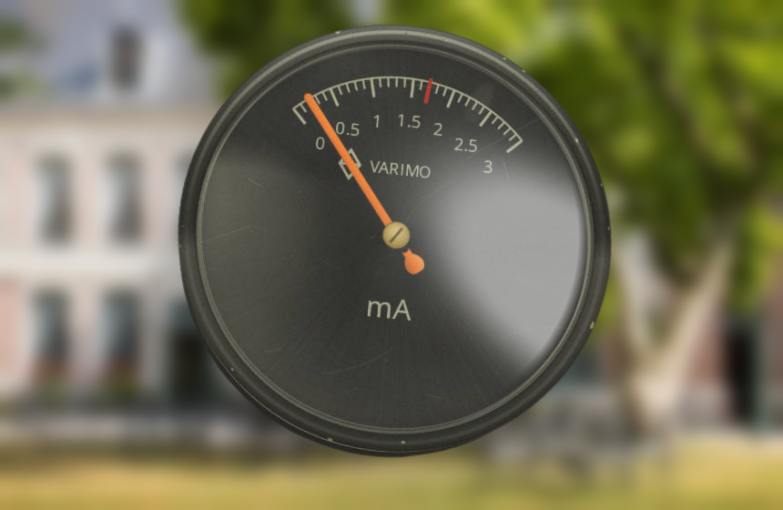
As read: **0.2** mA
